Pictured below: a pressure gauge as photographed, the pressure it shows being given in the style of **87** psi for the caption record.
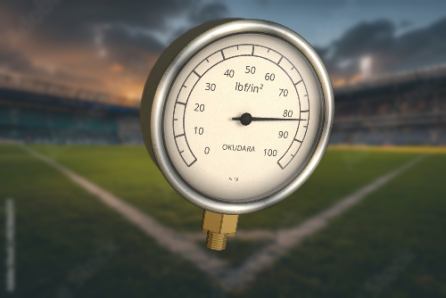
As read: **82.5** psi
